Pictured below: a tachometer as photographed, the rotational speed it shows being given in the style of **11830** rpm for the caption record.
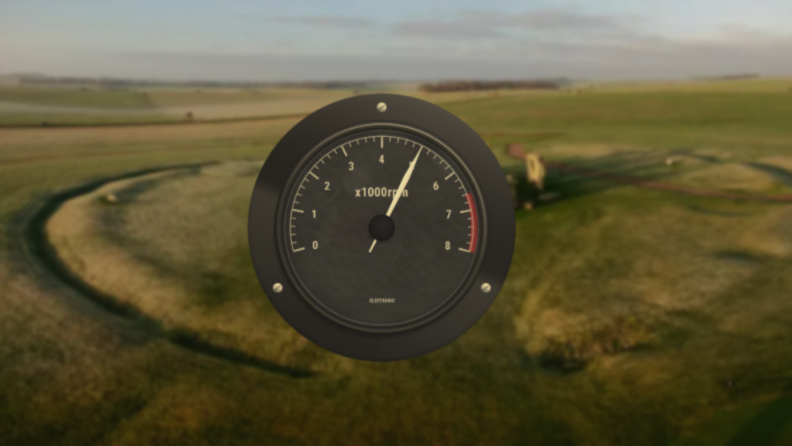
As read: **5000** rpm
